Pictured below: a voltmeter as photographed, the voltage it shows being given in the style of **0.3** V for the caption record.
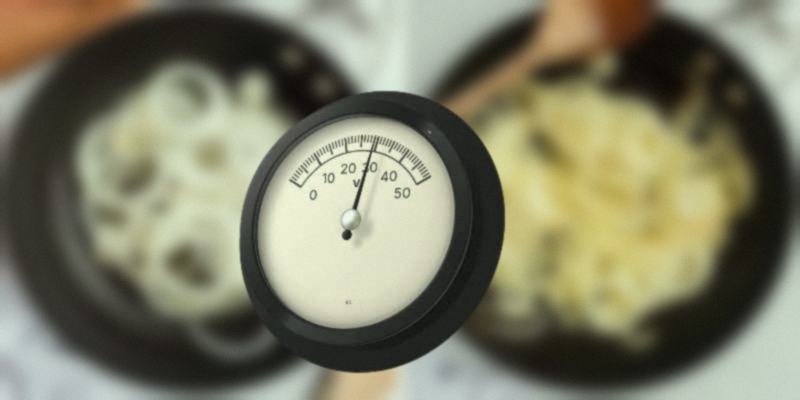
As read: **30** V
